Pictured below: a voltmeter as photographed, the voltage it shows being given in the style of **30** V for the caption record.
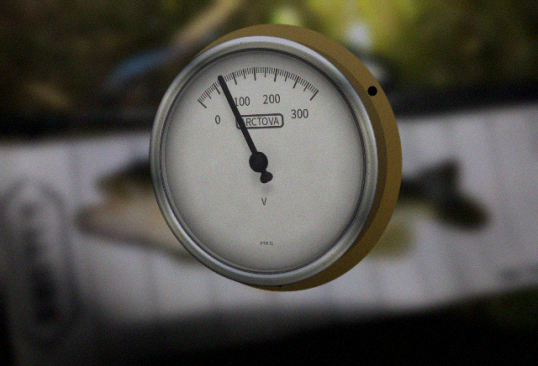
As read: **75** V
